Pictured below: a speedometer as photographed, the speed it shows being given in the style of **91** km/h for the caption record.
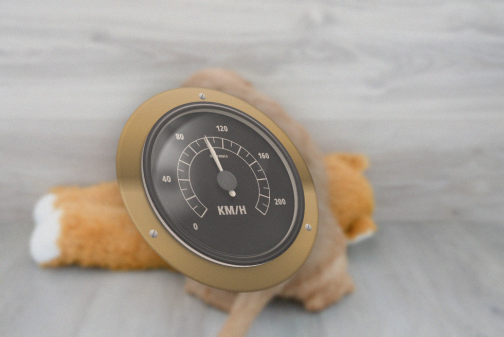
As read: **100** km/h
